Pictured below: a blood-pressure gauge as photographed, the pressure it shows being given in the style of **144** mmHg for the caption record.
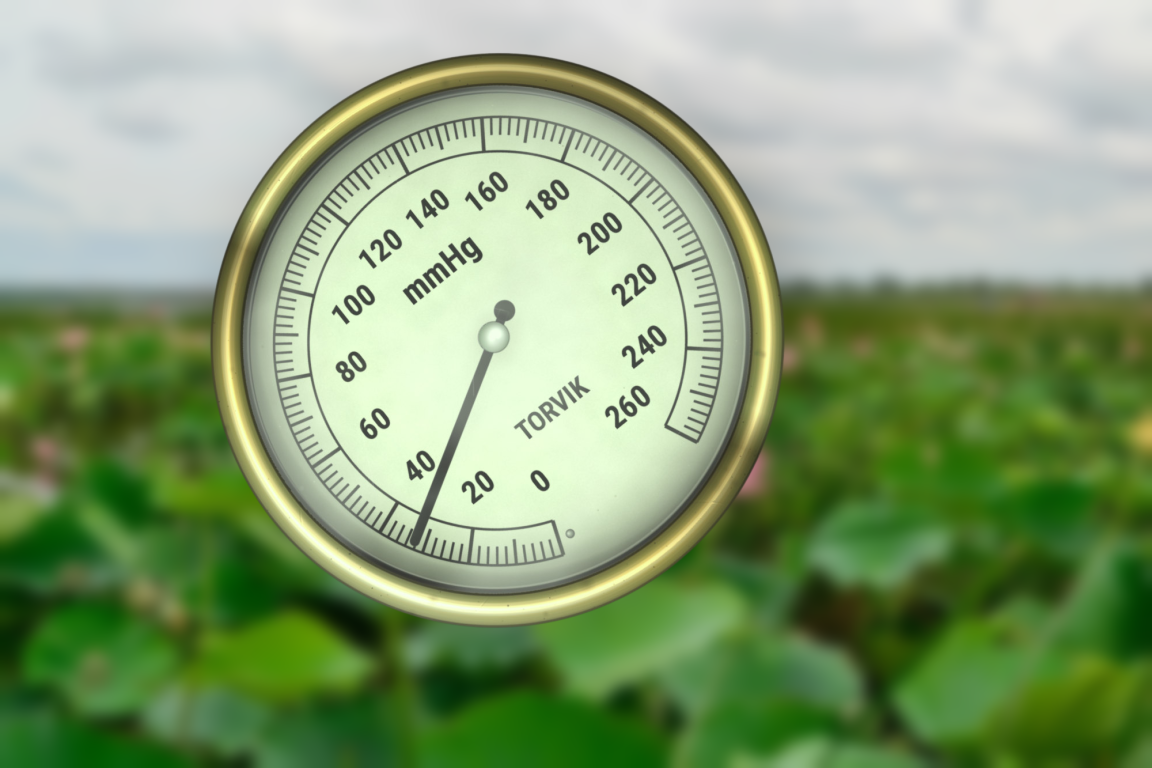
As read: **32** mmHg
